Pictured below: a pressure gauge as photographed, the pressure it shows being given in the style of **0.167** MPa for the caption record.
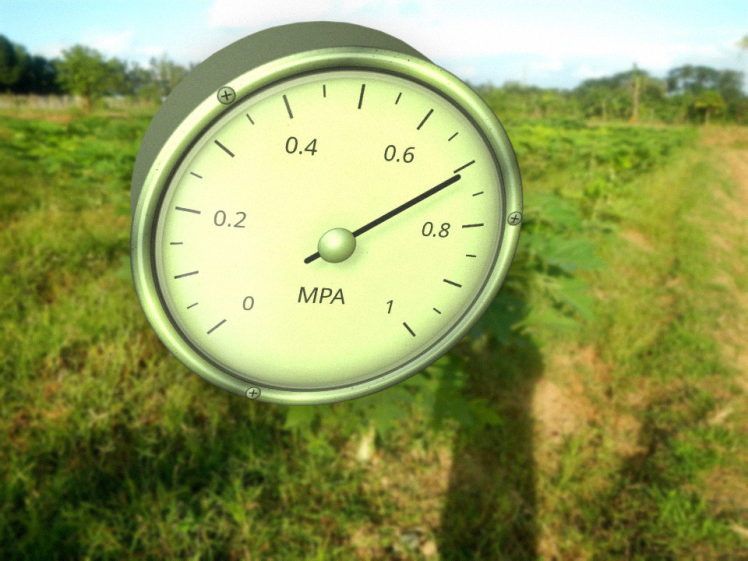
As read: **0.7** MPa
